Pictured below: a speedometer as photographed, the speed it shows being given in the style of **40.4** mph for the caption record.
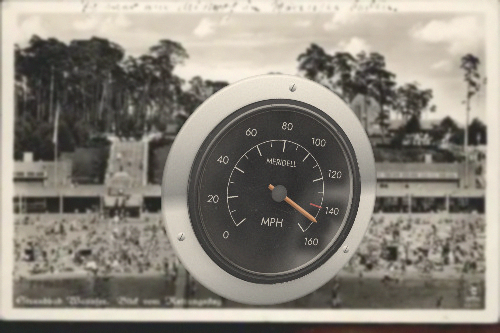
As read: **150** mph
